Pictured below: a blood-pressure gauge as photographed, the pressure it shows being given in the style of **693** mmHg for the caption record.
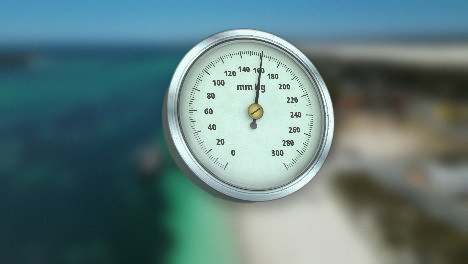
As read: **160** mmHg
